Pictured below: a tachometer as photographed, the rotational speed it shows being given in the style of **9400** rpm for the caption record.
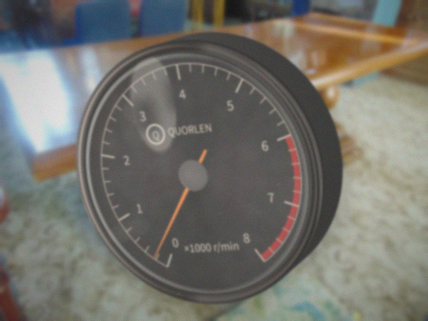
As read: **200** rpm
